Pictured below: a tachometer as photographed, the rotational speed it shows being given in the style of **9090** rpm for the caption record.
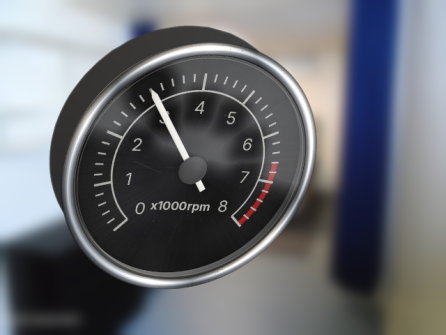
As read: **3000** rpm
